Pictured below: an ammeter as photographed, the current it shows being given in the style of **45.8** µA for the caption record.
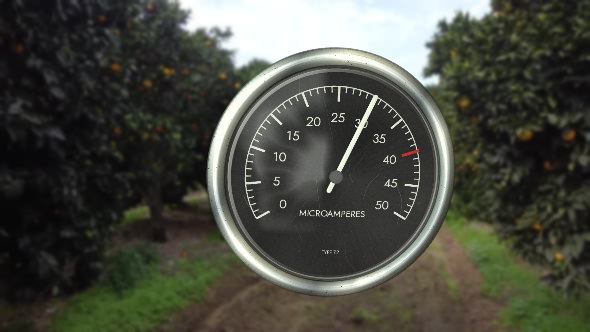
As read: **30** µA
